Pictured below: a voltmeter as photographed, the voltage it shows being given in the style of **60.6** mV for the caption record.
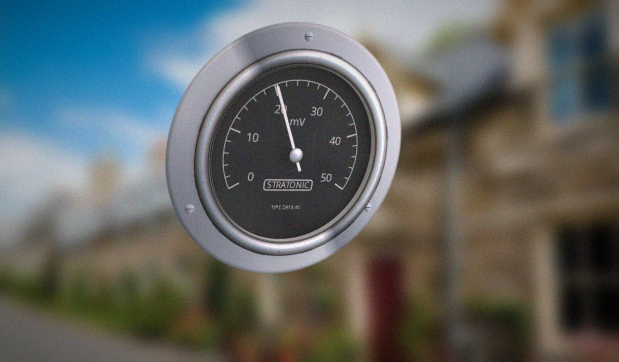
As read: **20** mV
